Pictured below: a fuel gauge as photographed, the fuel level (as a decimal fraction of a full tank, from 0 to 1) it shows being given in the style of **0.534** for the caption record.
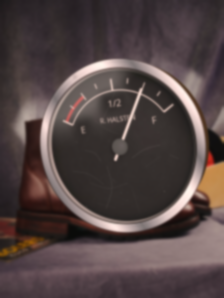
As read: **0.75**
